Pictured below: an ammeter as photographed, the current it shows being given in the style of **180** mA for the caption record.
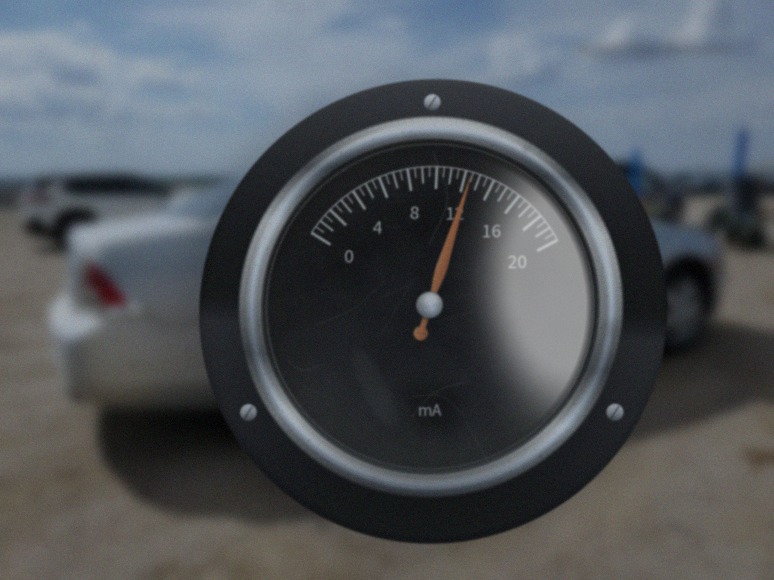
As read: **12.5** mA
